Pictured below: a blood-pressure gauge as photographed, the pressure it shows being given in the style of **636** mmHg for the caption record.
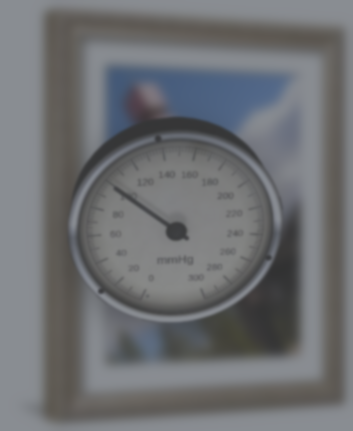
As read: **100** mmHg
